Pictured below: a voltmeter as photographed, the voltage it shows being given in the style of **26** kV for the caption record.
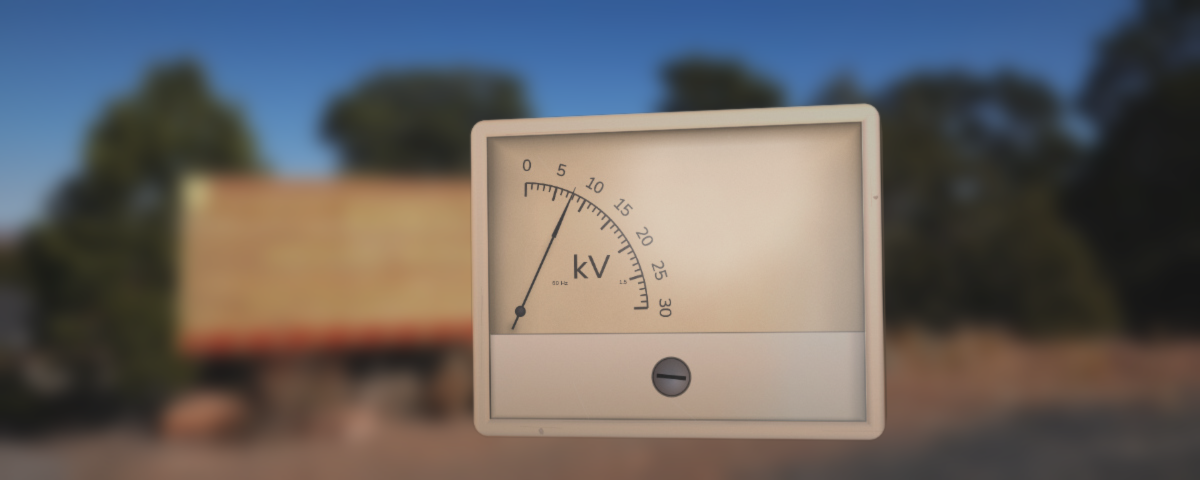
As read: **8** kV
